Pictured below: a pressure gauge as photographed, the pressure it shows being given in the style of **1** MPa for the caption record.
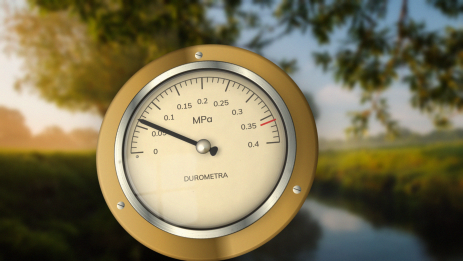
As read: **0.06** MPa
